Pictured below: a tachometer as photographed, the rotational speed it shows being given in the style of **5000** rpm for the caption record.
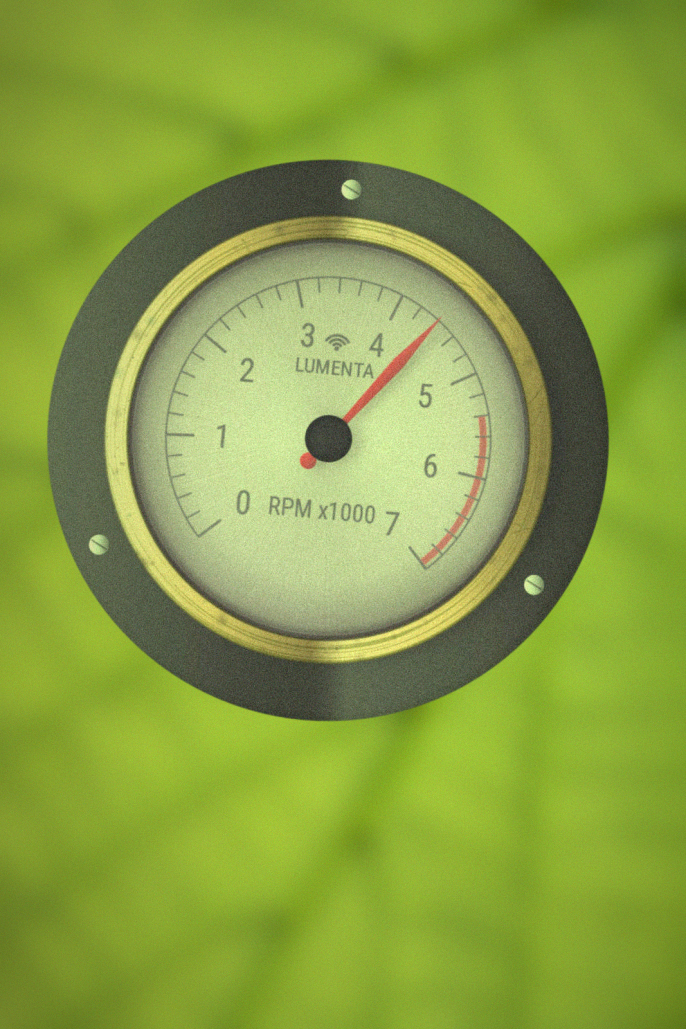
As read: **4400** rpm
